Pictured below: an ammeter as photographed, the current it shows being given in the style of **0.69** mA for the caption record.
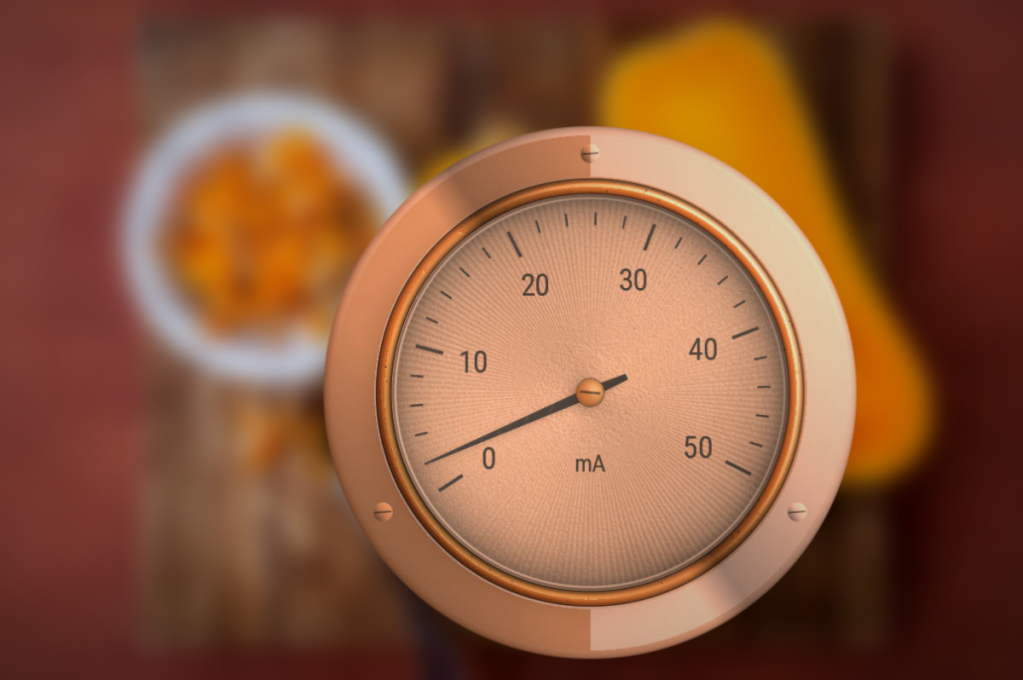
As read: **2** mA
